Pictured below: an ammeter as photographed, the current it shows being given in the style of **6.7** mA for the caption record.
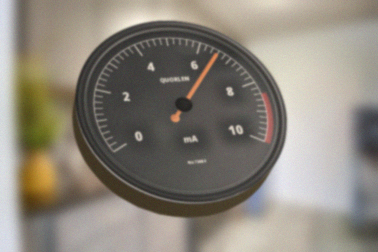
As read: **6.6** mA
